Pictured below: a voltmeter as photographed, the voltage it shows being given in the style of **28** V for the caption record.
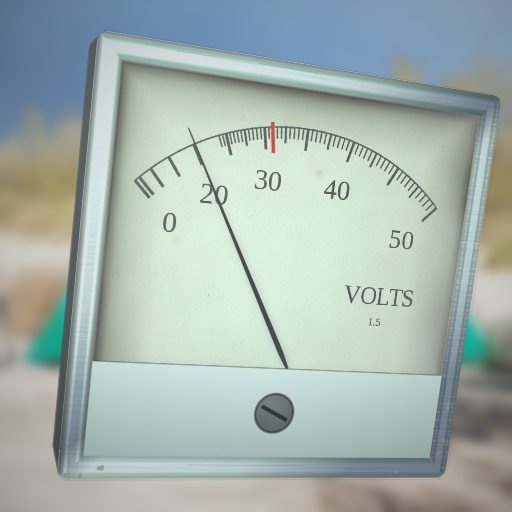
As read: **20** V
